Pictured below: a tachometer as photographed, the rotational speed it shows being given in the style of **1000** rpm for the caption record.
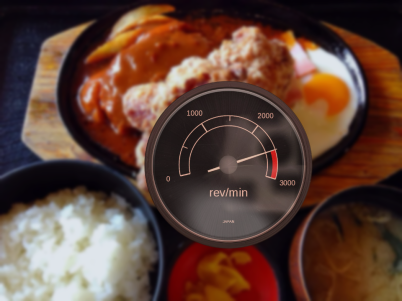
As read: **2500** rpm
